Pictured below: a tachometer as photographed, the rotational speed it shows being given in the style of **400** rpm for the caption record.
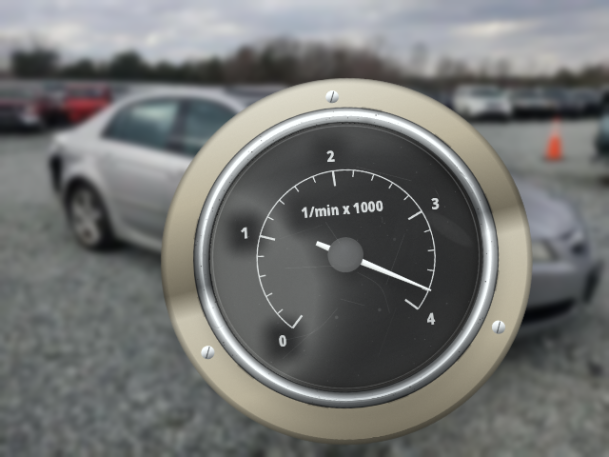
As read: **3800** rpm
